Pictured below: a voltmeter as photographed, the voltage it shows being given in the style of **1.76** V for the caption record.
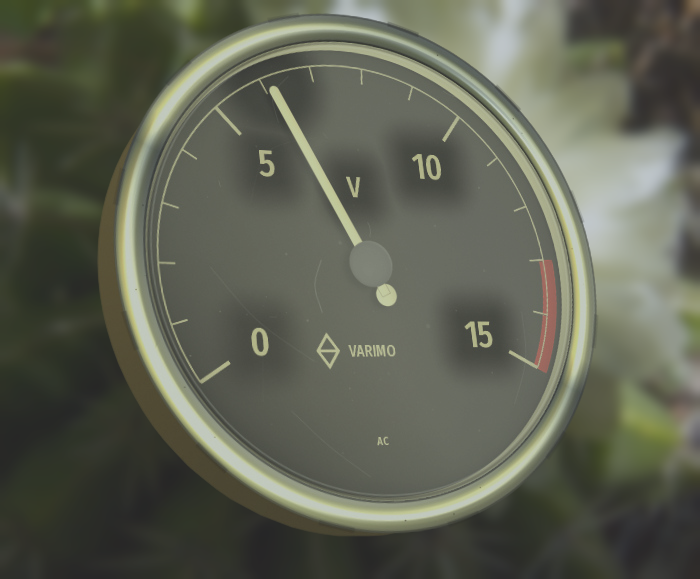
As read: **6** V
